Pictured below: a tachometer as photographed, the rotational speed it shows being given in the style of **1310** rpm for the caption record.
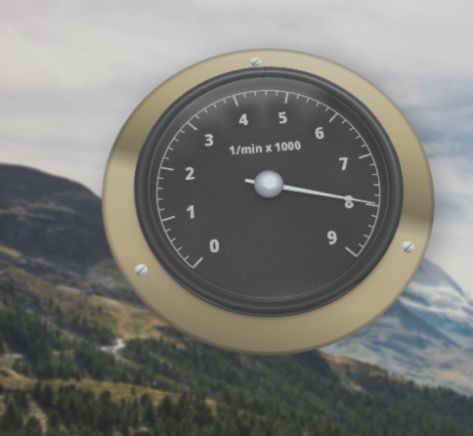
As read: **8000** rpm
